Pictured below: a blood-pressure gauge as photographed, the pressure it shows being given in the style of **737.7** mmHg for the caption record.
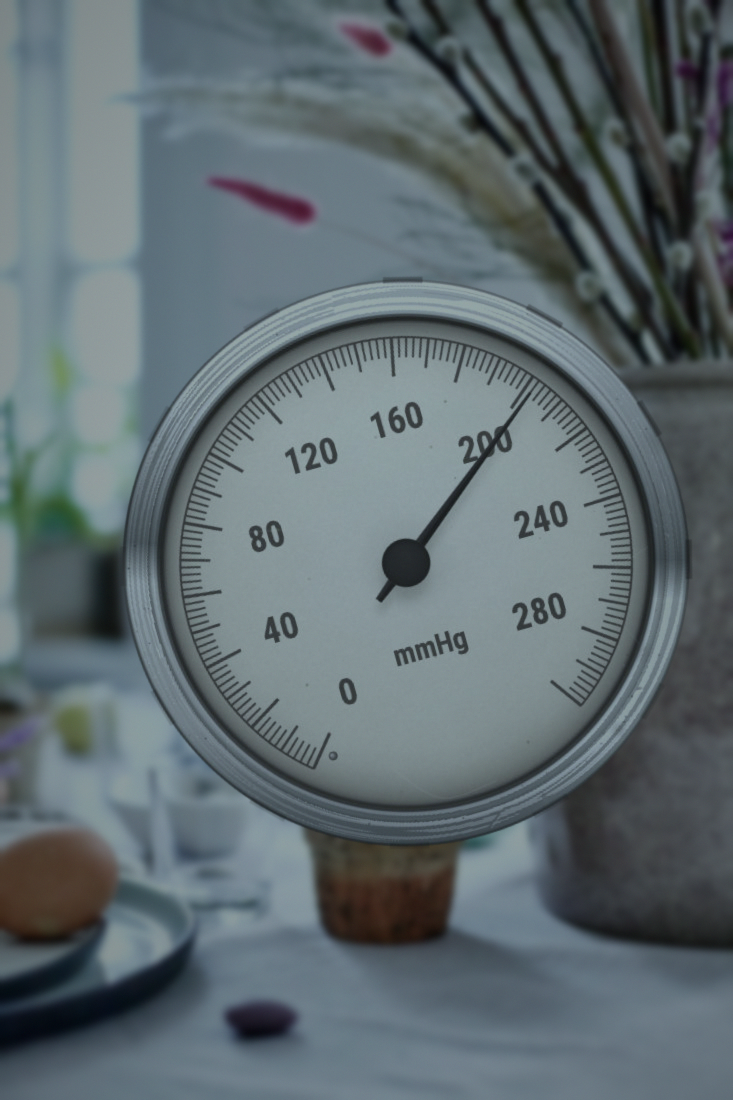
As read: **202** mmHg
